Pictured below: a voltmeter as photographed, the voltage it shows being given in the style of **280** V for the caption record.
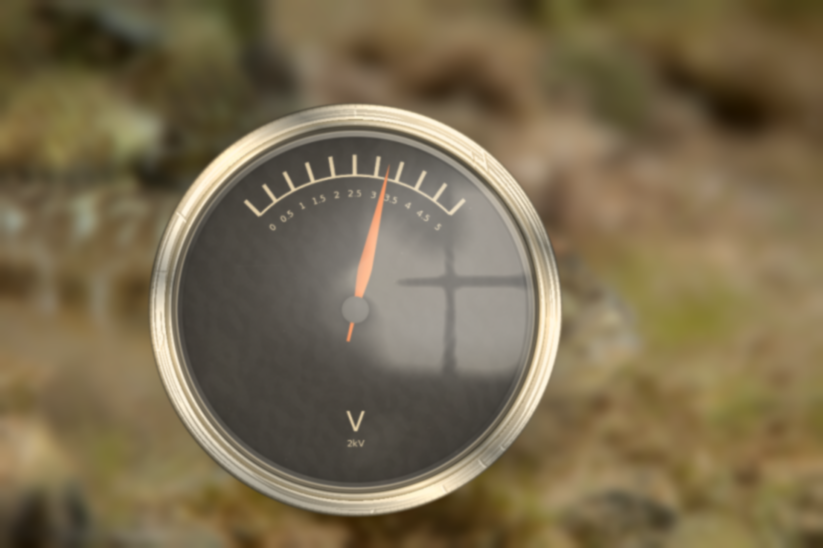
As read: **3.25** V
